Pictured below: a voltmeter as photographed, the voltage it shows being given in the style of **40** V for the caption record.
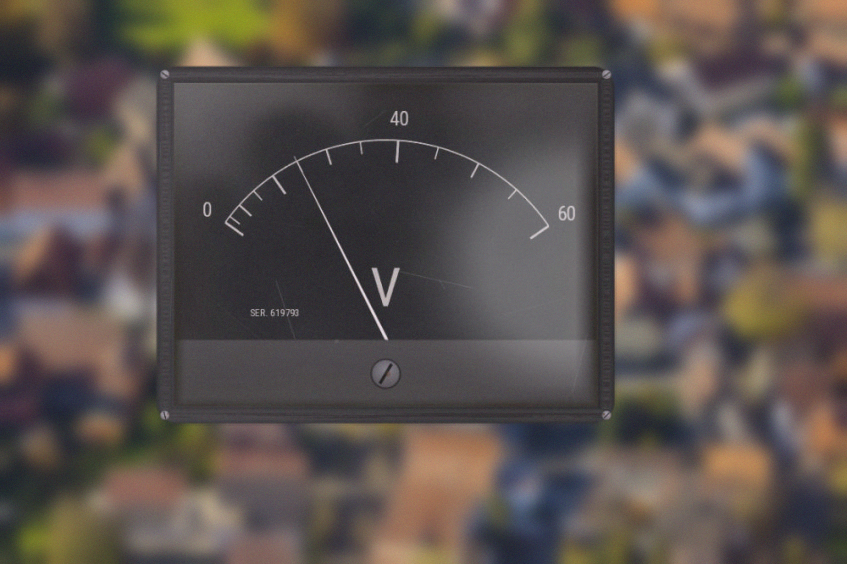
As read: **25** V
